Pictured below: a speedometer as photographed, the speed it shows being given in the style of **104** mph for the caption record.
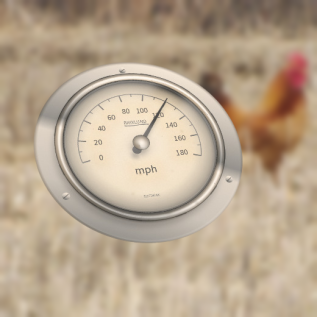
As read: **120** mph
